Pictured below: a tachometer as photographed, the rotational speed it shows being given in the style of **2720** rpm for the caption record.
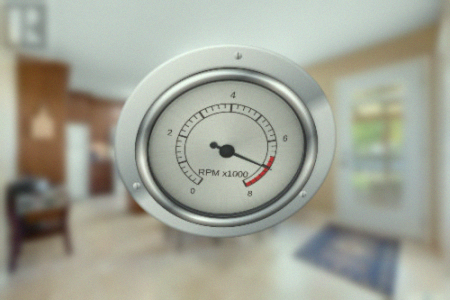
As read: **7000** rpm
